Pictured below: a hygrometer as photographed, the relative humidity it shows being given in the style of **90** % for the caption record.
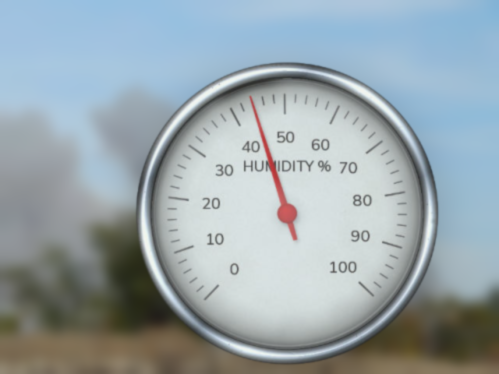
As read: **44** %
